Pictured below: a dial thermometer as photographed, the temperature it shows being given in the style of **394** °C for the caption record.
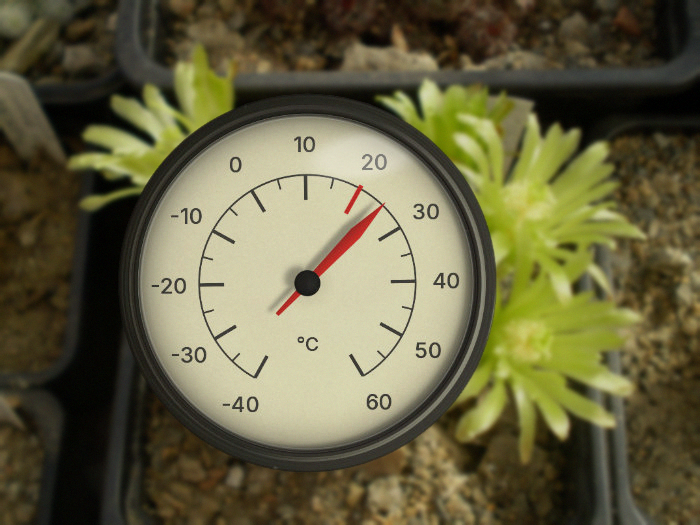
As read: **25** °C
